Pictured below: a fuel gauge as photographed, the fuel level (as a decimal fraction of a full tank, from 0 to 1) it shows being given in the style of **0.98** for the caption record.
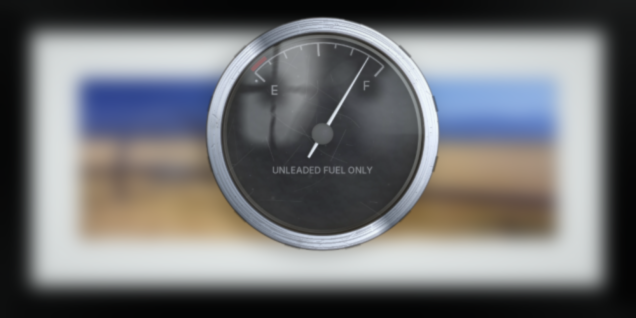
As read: **0.875**
